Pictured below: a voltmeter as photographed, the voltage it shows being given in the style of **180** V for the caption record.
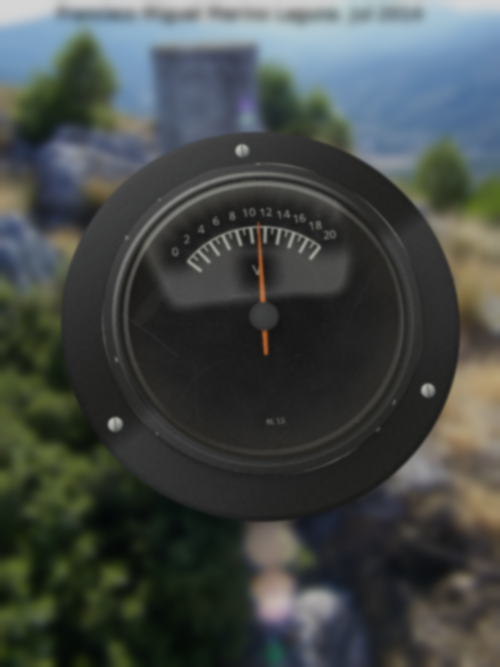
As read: **11** V
